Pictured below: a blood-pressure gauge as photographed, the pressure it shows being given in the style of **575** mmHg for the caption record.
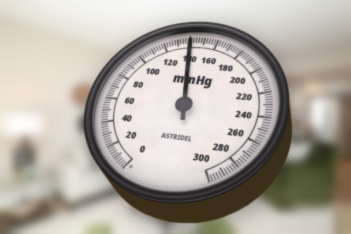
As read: **140** mmHg
